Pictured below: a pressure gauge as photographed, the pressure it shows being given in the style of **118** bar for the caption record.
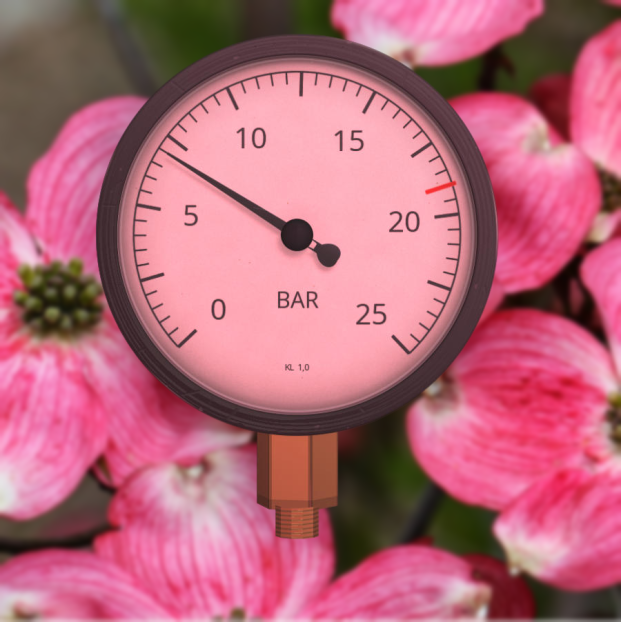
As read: **7** bar
